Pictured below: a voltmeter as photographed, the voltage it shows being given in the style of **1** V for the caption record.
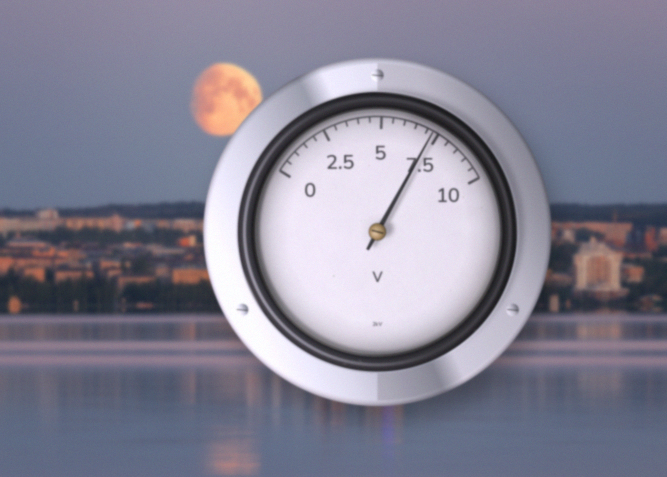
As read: **7.25** V
